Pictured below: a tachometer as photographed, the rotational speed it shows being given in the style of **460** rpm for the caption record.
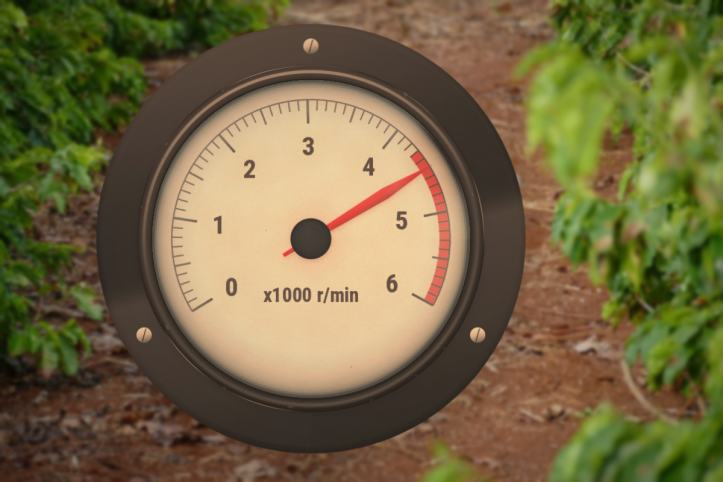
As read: **4500** rpm
